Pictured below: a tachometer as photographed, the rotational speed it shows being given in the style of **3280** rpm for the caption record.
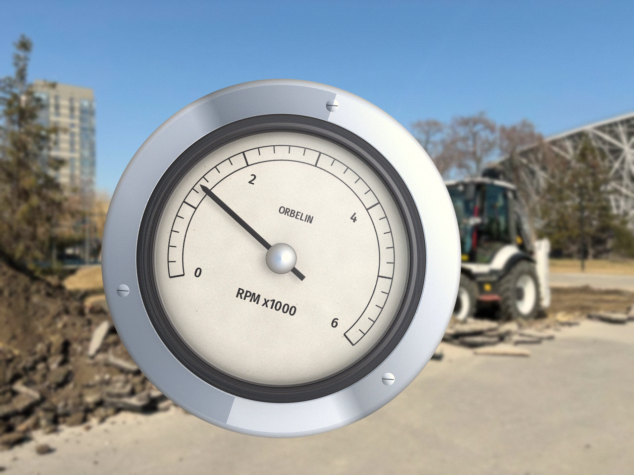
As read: **1300** rpm
